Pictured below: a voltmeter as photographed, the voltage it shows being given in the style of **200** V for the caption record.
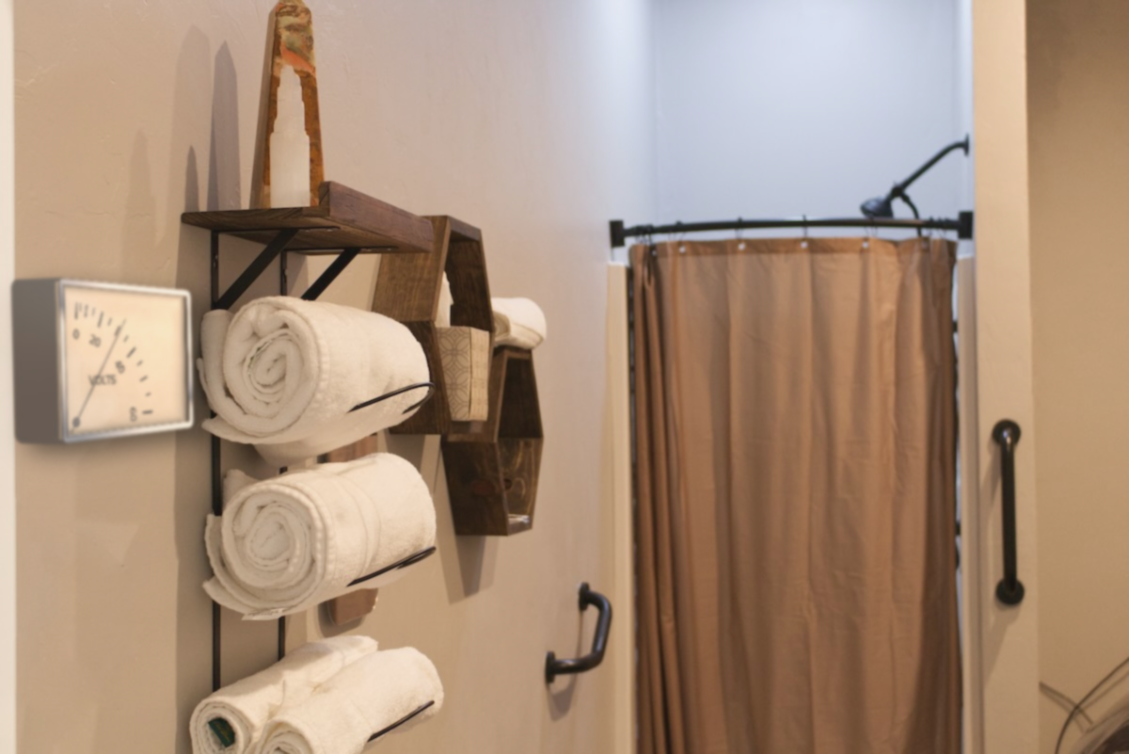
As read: **30** V
